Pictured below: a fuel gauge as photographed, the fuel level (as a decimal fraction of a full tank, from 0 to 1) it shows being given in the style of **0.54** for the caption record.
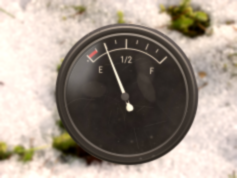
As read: **0.25**
